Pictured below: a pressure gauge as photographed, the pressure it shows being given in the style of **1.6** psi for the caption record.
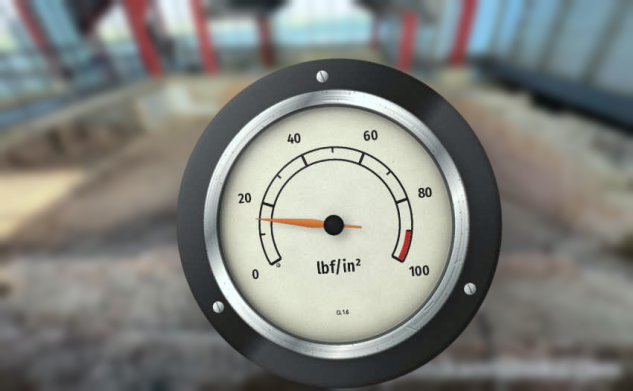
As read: **15** psi
